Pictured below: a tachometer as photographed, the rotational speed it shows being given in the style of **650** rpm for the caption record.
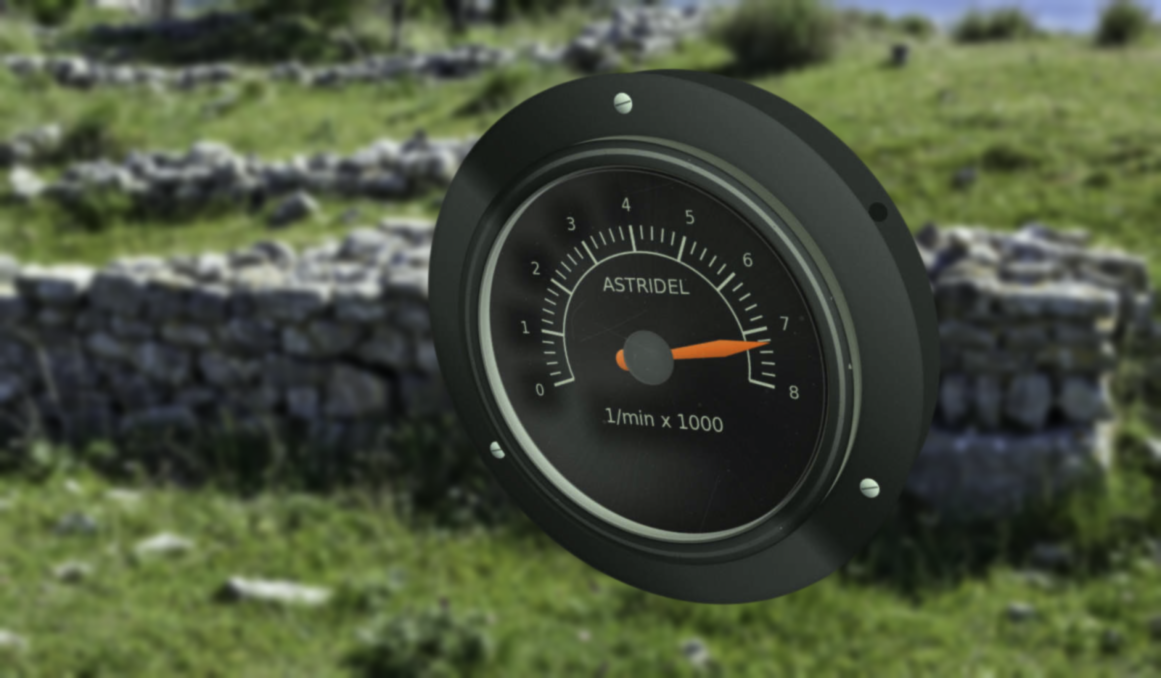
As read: **7200** rpm
